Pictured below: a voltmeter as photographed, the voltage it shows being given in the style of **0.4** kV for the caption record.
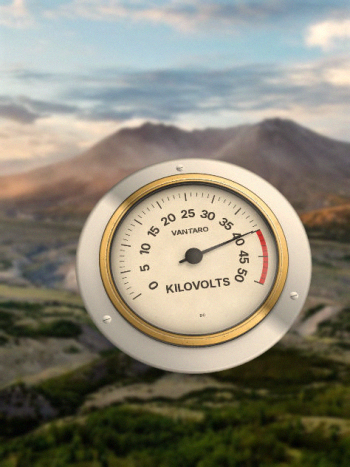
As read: **40** kV
